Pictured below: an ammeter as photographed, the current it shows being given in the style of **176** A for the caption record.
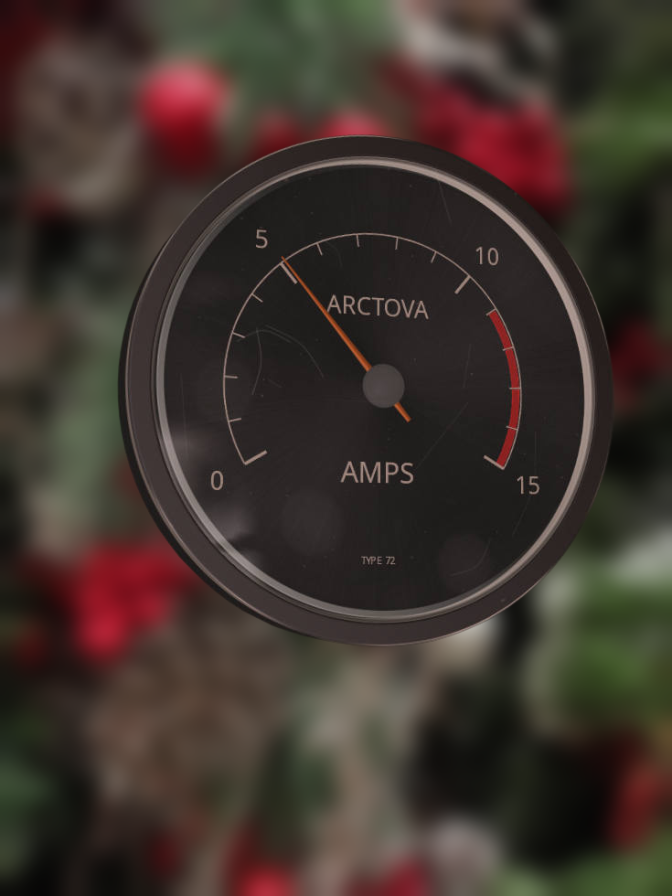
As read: **5** A
